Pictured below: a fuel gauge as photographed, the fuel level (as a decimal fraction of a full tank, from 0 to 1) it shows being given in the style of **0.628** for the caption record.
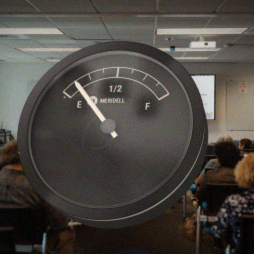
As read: **0.125**
